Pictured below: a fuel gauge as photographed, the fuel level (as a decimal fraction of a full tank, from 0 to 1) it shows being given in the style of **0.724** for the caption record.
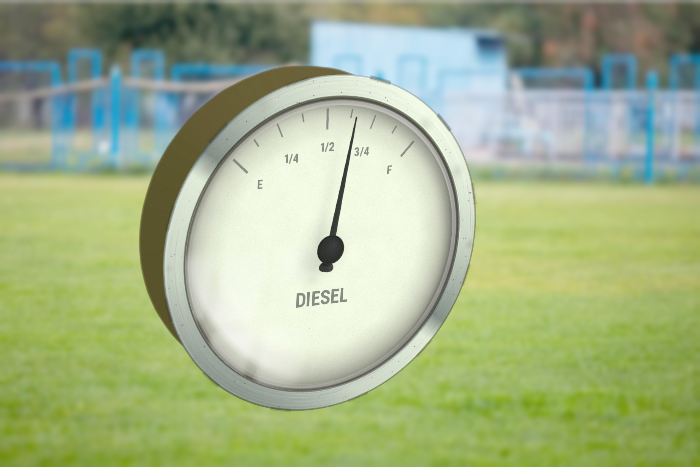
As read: **0.625**
